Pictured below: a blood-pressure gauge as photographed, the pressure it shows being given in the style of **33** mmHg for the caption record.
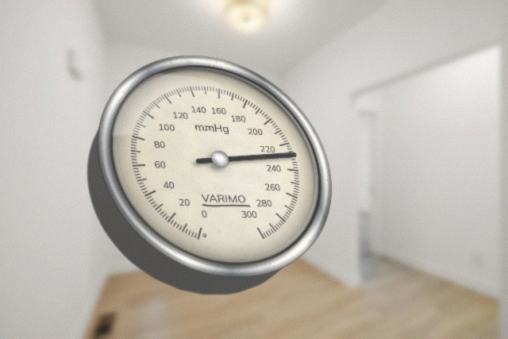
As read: **230** mmHg
